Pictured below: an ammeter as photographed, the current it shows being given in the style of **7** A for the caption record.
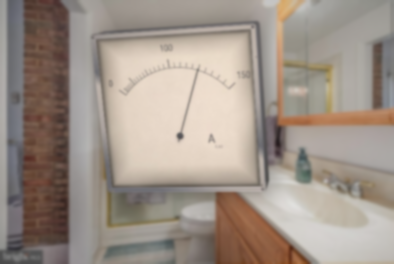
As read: **125** A
